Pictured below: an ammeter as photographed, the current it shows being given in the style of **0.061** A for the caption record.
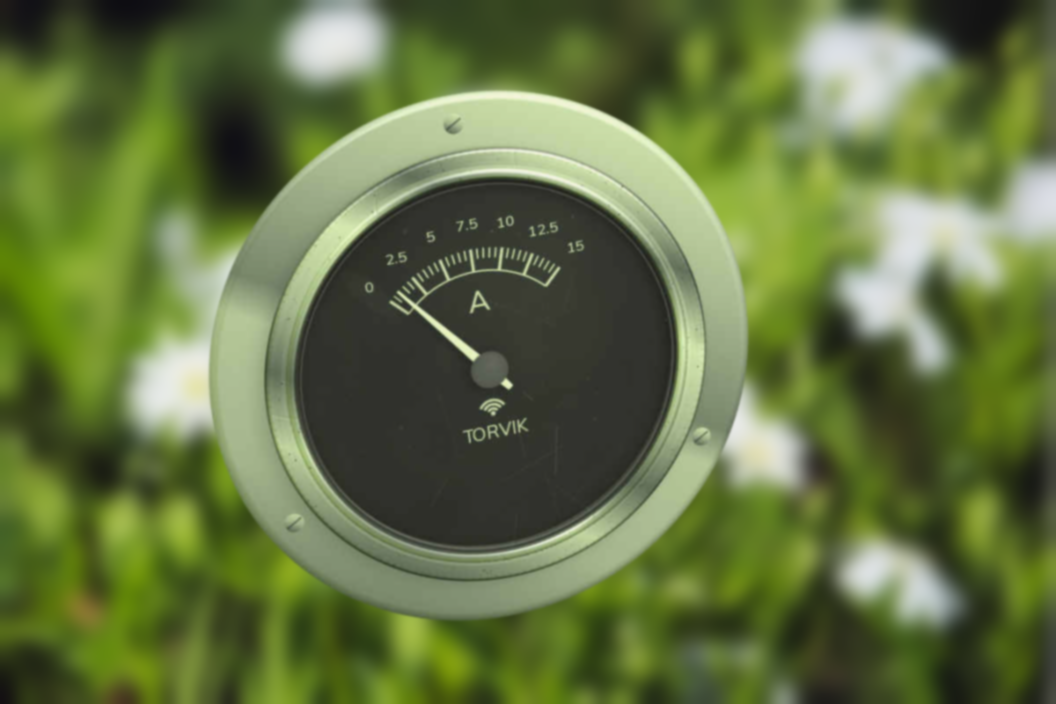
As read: **1** A
